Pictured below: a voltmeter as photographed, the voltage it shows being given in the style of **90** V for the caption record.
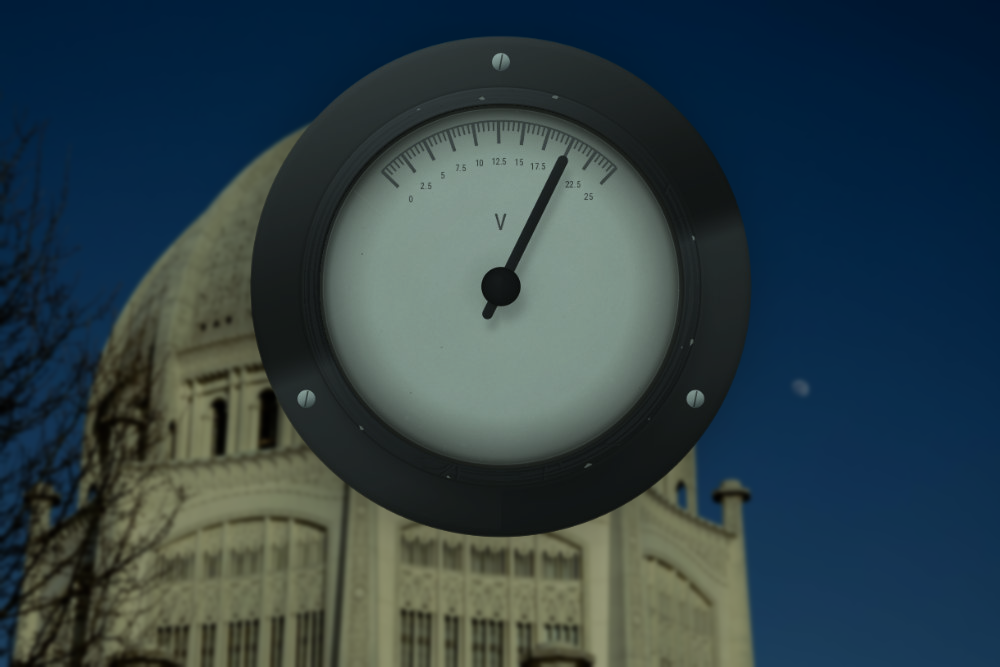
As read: **20** V
